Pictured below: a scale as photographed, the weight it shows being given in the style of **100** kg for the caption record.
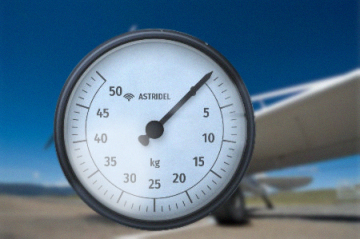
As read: **0** kg
